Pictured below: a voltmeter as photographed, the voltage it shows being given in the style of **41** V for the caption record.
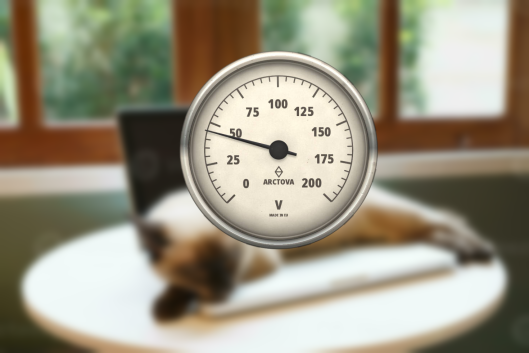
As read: **45** V
